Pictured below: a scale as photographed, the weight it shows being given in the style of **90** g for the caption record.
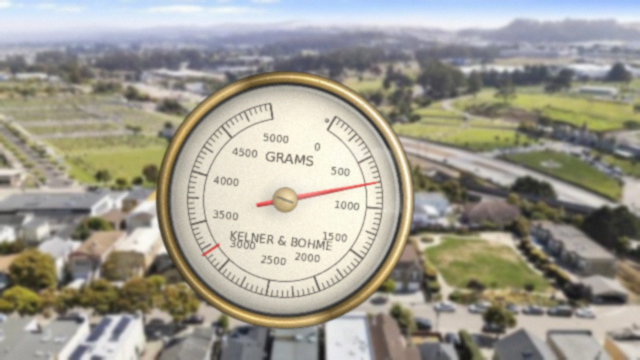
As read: **750** g
